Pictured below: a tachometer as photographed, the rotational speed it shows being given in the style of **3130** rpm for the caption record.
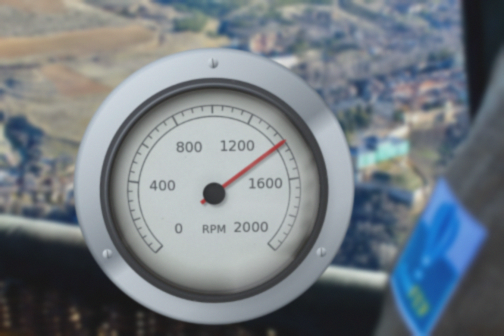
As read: **1400** rpm
